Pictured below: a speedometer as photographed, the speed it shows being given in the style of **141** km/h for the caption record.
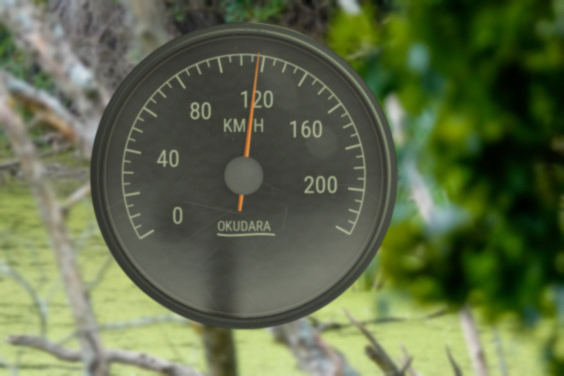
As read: **117.5** km/h
